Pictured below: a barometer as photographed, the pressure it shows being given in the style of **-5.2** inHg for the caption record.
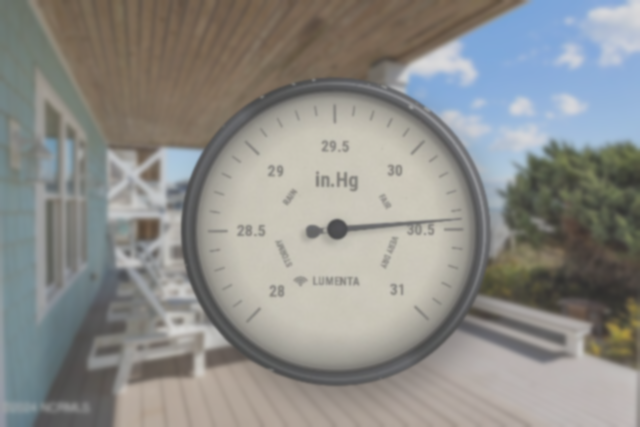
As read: **30.45** inHg
